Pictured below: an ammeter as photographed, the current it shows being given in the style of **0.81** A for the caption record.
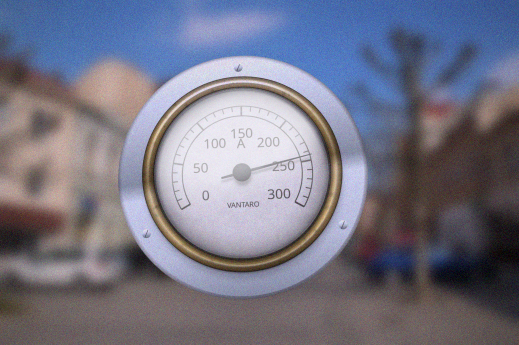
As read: **245** A
